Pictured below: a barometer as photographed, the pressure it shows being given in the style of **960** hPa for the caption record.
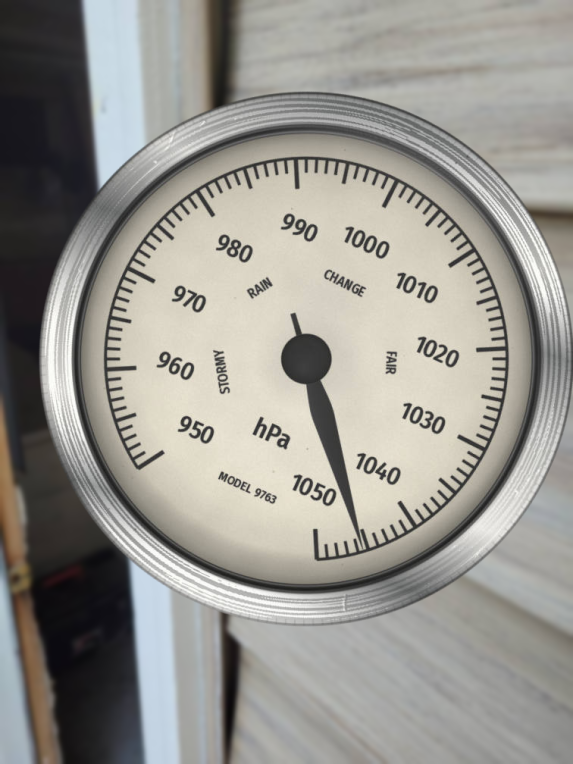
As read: **1045.5** hPa
